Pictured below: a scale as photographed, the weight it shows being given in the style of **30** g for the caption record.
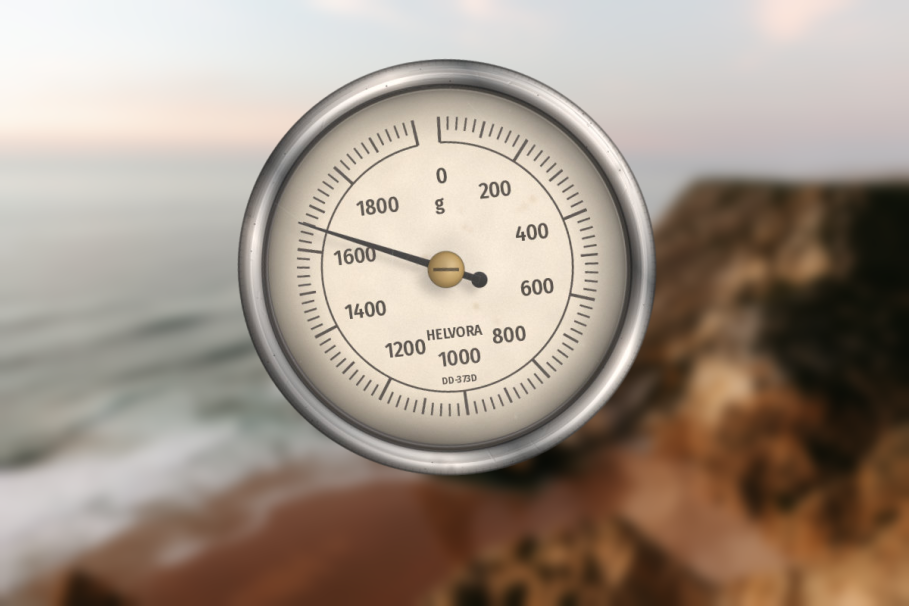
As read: **1660** g
